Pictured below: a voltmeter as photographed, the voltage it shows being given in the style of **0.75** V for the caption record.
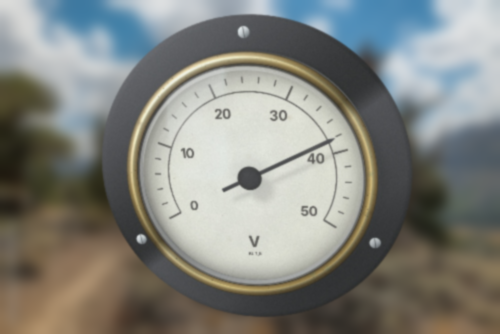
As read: **38** V
